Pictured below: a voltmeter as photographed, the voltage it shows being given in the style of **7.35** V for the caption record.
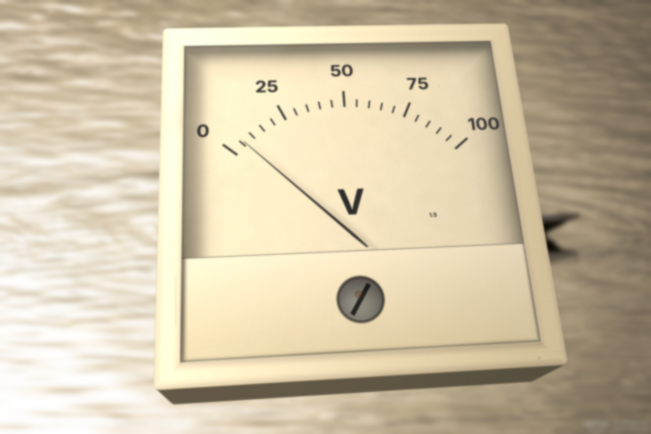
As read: **5** V
